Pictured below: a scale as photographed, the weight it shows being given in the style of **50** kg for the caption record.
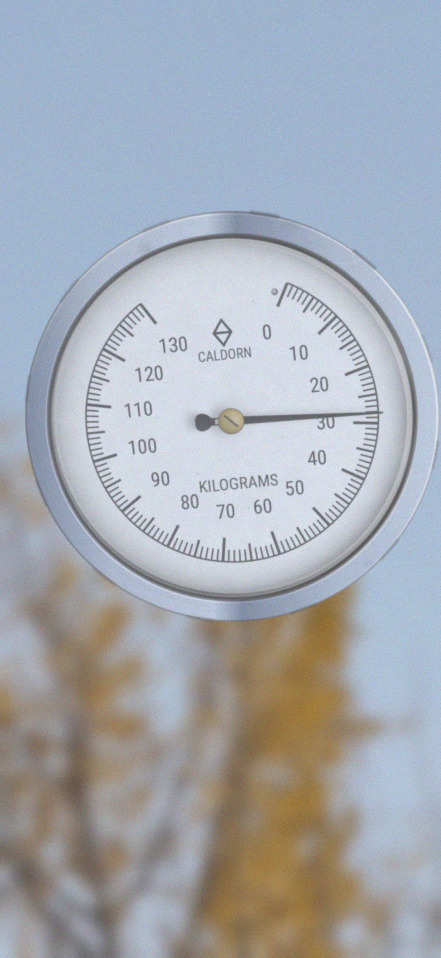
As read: **28** kg
